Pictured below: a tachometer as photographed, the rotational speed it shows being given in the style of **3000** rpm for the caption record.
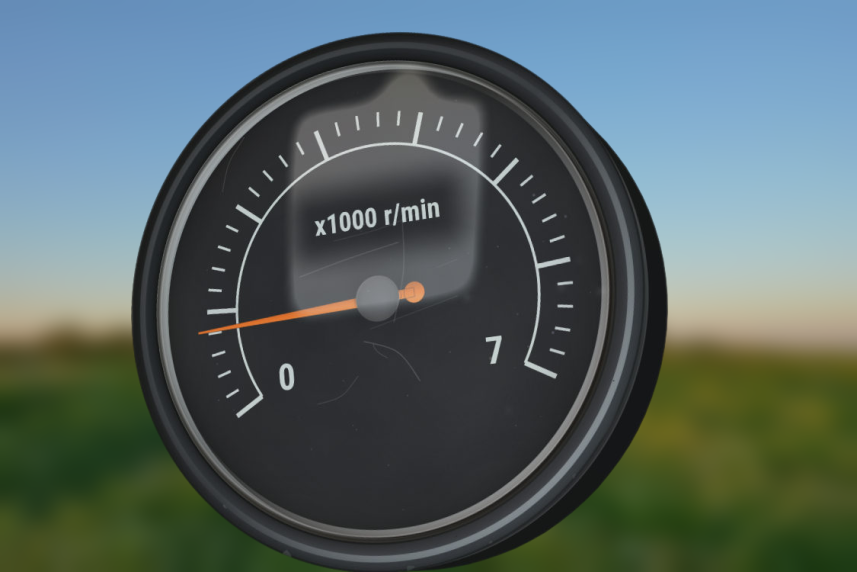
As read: **800** rpm
